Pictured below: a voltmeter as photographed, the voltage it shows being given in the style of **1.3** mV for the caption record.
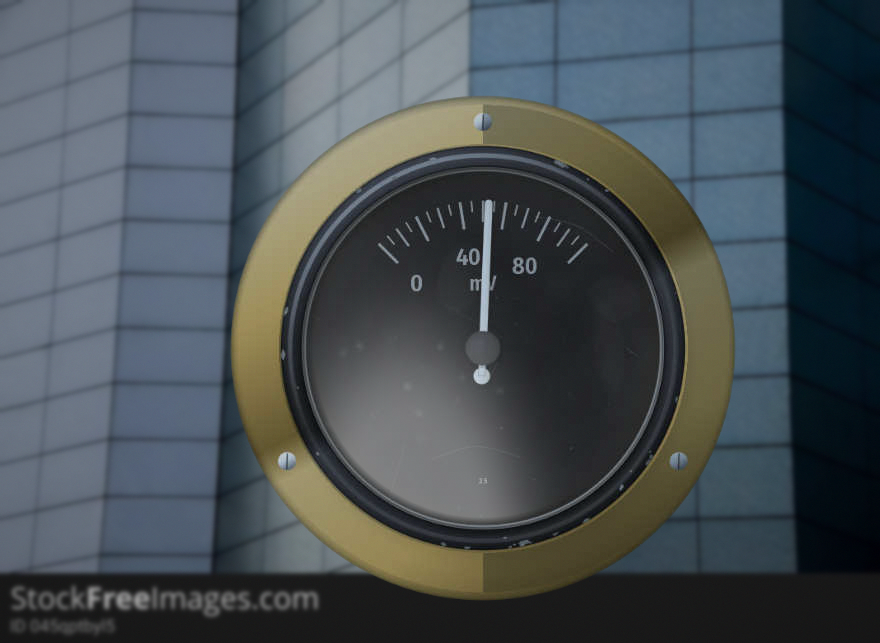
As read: **52.5** mV
